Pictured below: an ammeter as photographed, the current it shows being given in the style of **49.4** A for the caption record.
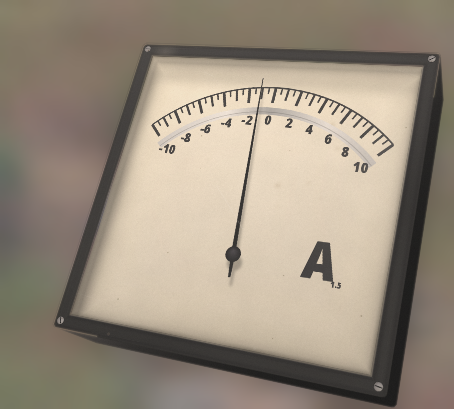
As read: **-1** A
